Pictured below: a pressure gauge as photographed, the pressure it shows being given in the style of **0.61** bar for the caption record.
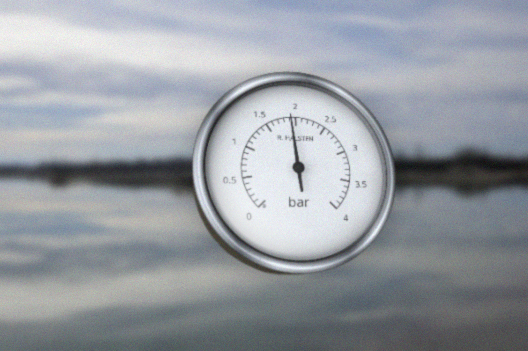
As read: **1.9** bar
